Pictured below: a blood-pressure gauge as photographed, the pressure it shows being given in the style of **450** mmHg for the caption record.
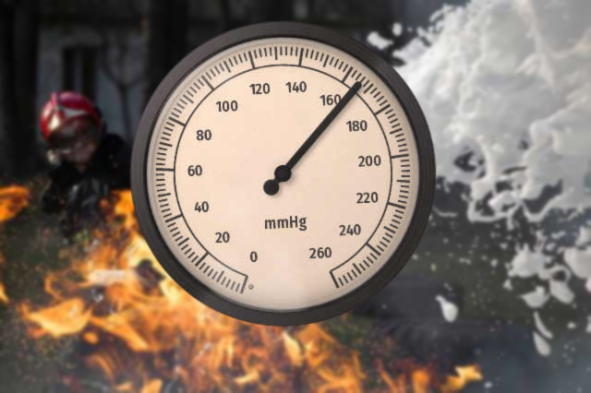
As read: **166** mmHg
